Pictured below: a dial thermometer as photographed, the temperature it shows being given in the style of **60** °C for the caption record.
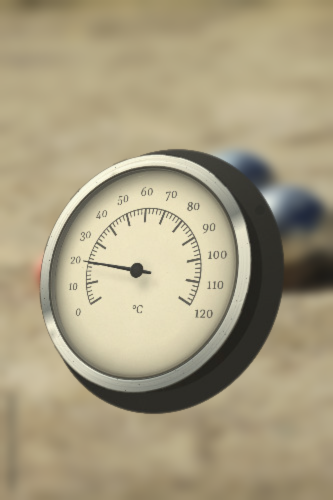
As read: **20** °C
